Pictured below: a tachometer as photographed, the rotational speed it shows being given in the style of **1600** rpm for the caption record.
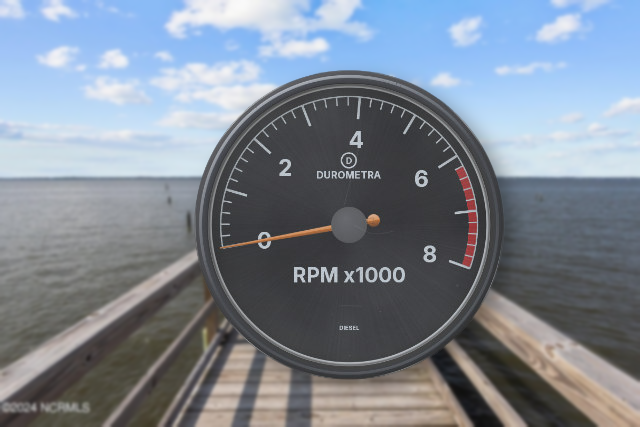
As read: **0** rpm
